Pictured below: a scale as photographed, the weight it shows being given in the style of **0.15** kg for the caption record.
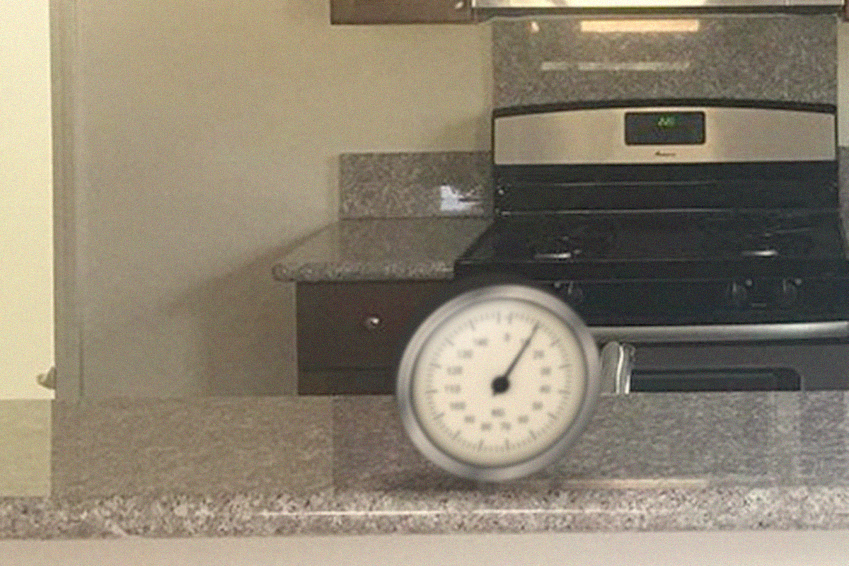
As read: **10** kg
